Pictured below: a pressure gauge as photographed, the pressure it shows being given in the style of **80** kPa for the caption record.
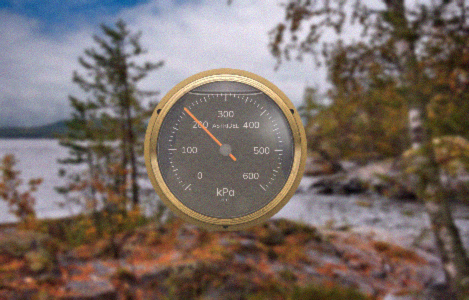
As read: **200** kPa
